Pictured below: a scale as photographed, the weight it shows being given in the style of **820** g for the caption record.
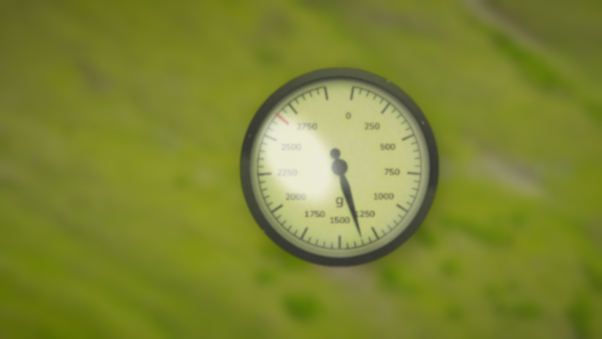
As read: **1350** g
